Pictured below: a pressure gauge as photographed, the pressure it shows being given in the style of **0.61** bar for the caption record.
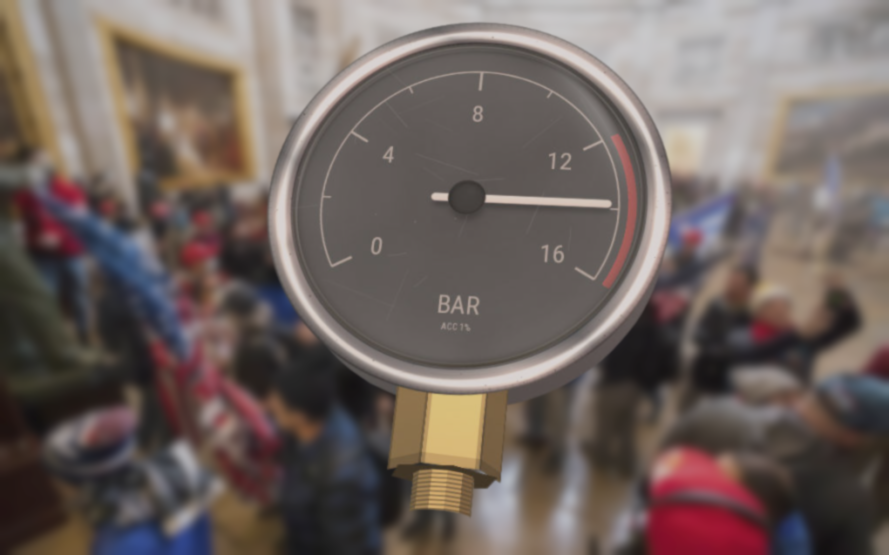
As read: **14** bar
